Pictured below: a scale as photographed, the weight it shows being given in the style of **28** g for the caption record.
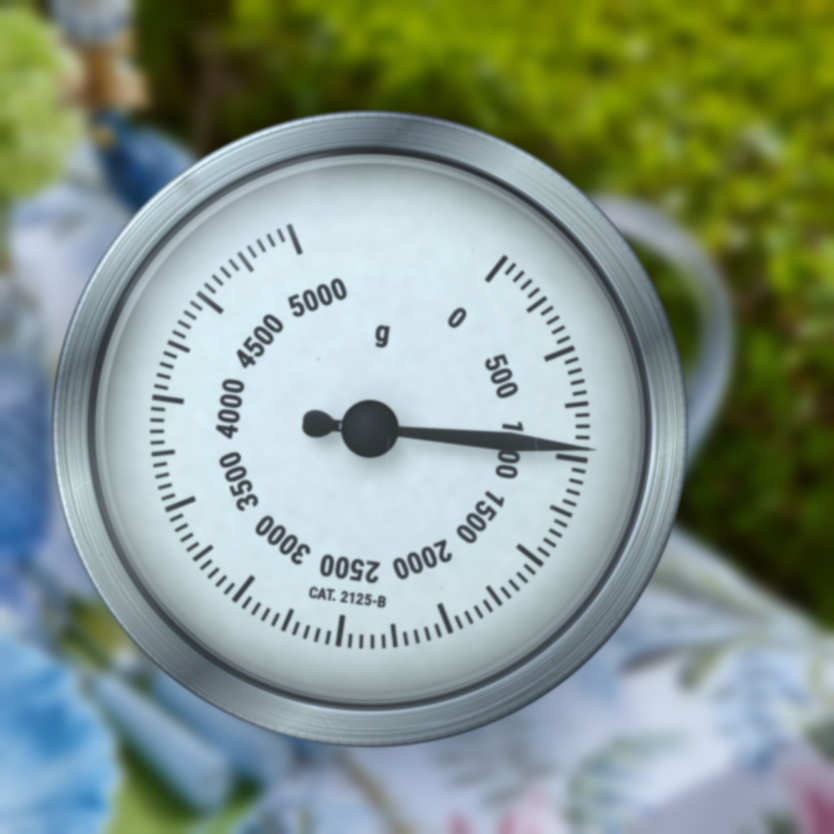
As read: **950** g
